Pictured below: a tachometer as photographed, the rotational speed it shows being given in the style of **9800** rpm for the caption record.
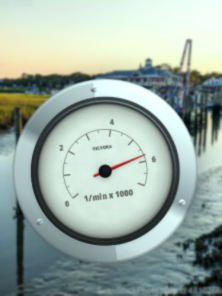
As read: **5750** rpm
